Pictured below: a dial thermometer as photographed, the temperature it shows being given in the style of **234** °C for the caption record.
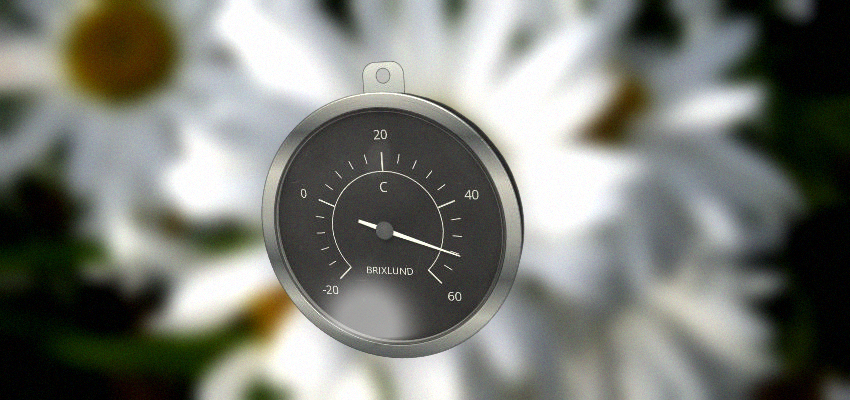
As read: **52** °C
